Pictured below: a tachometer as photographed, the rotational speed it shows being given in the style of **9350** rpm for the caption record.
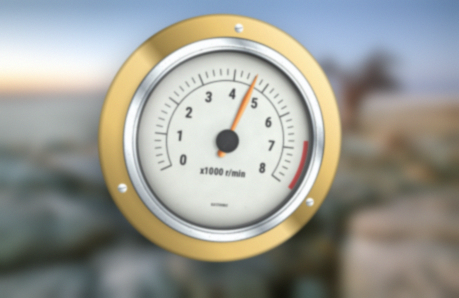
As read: **4600** rpm
